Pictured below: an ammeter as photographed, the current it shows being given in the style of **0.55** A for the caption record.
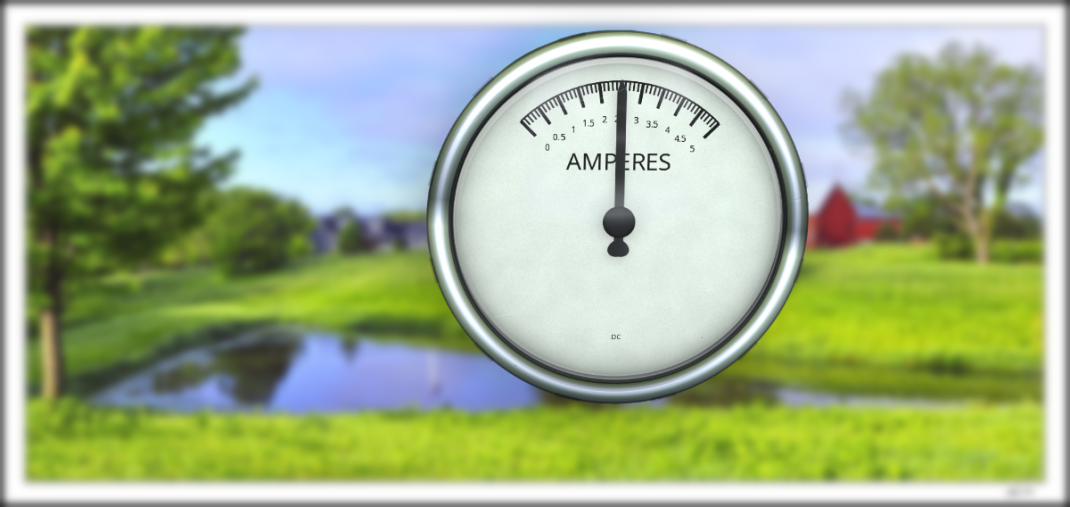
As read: **2.5** A
